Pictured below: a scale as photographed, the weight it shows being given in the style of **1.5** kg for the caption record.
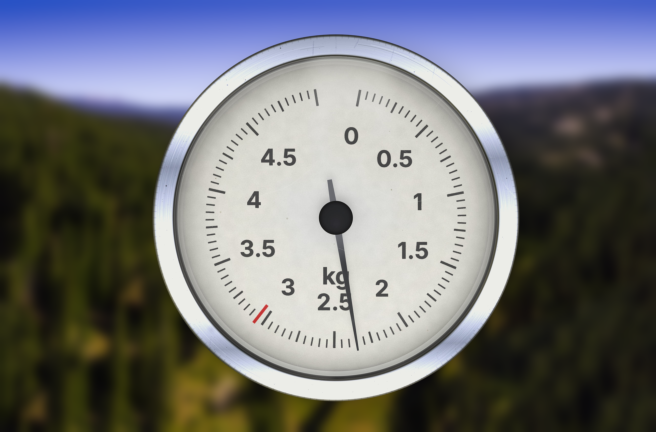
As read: **2.35** kg
